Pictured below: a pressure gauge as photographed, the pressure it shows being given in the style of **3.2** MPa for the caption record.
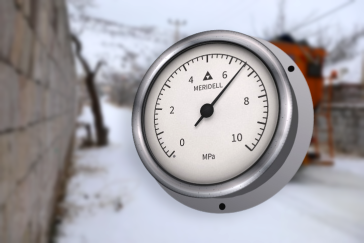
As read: **6.6** MPa
